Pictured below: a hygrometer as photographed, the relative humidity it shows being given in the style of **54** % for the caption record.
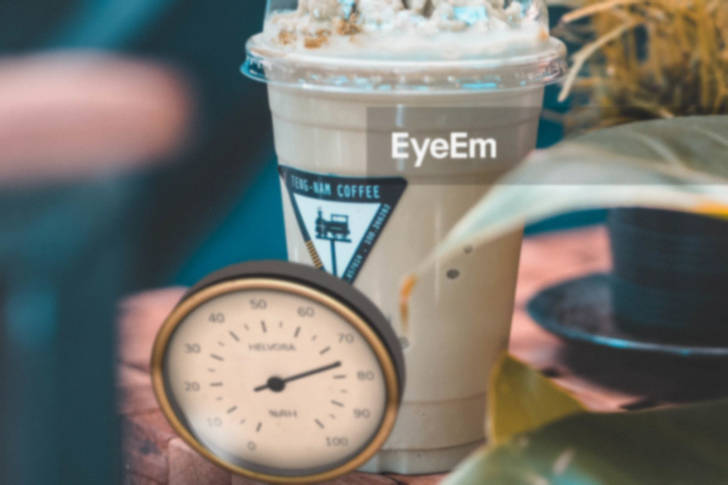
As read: **75** %
